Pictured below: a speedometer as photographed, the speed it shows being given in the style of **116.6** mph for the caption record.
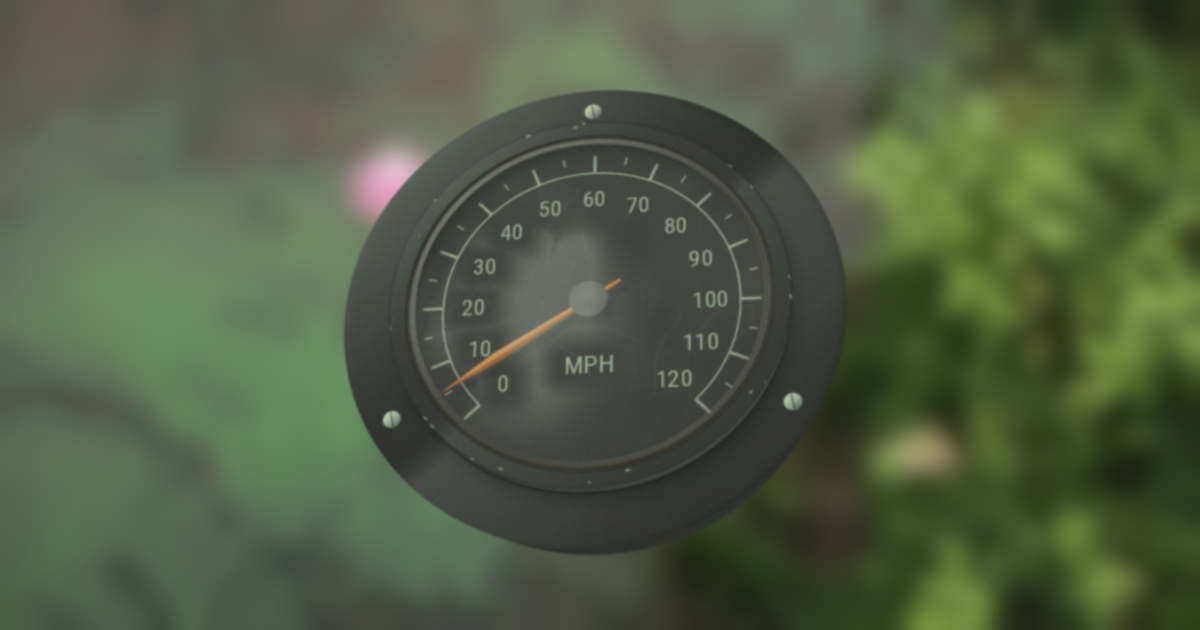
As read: **5** mph
